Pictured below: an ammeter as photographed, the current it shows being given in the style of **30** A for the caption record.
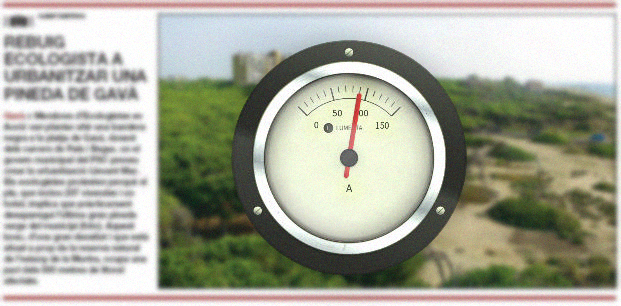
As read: **90** A
